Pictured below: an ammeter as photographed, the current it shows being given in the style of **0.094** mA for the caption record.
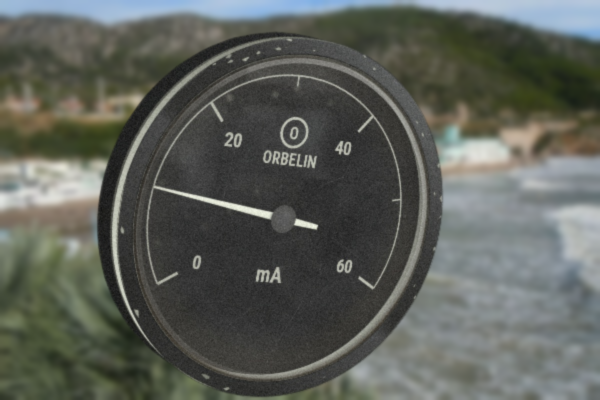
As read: **10** mA
